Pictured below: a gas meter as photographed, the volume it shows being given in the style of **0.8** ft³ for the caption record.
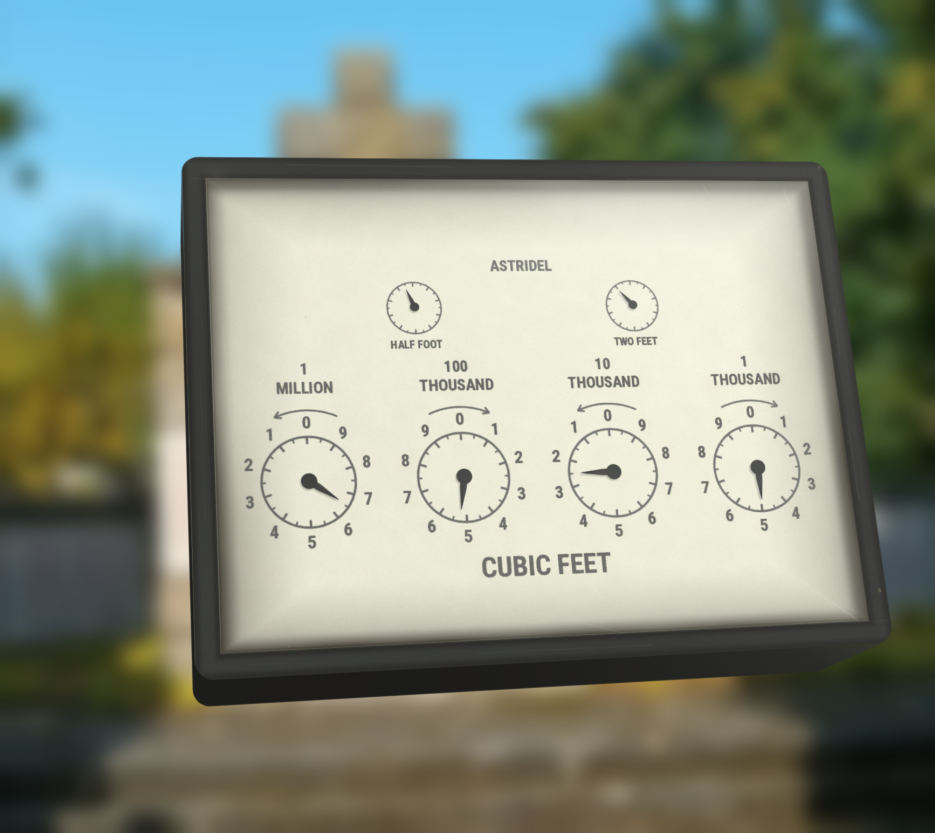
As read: **652500** ft³
